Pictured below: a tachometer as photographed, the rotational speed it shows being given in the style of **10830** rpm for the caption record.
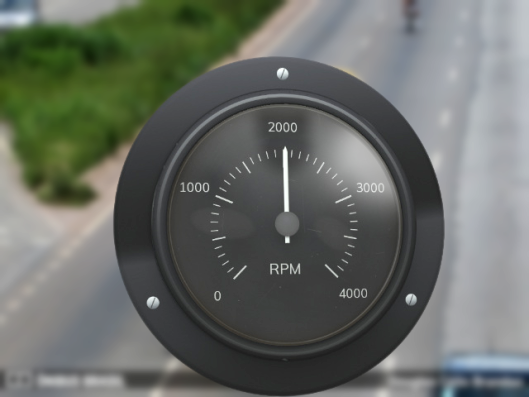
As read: **2000** rpm
